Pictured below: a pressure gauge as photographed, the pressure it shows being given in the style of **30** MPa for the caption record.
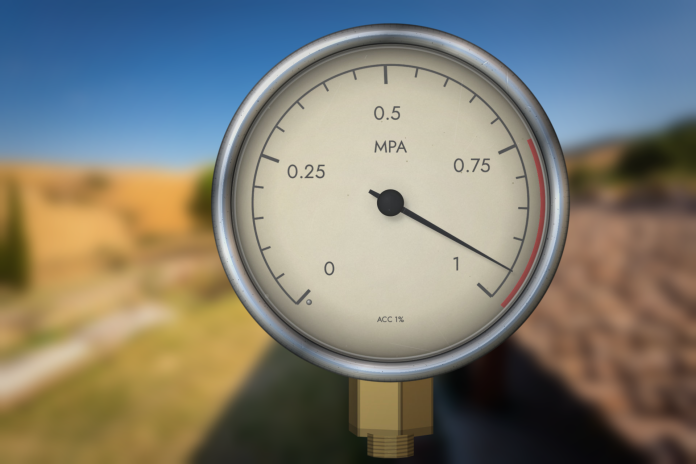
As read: **0.95** MPa
